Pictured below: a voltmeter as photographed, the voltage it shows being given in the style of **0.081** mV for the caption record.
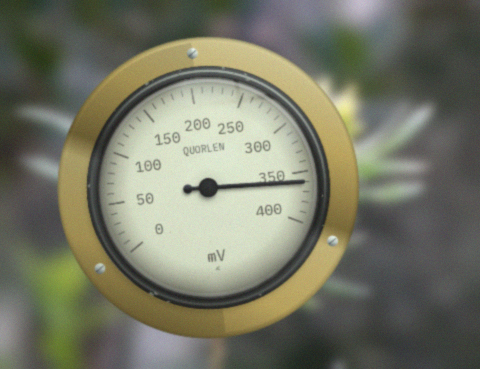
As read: **360** mV
